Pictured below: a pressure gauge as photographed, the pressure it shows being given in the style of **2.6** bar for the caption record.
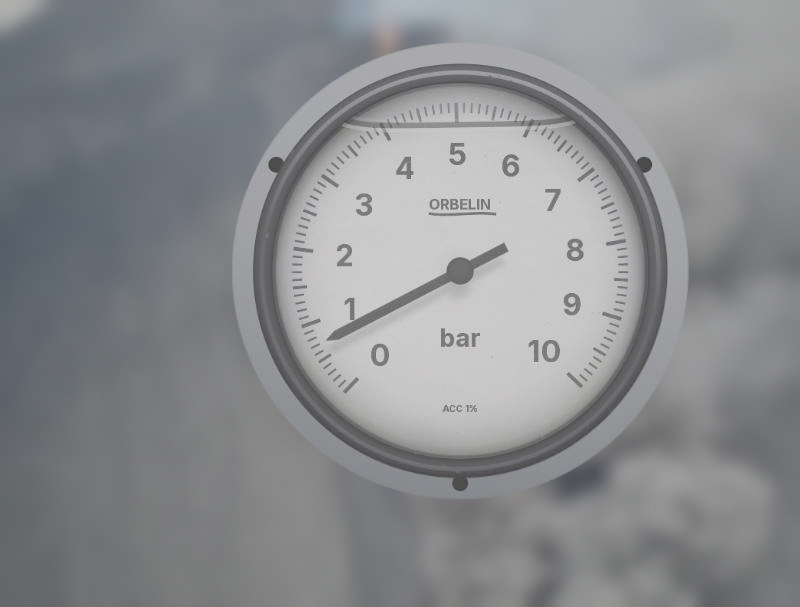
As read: **0.7** bar
